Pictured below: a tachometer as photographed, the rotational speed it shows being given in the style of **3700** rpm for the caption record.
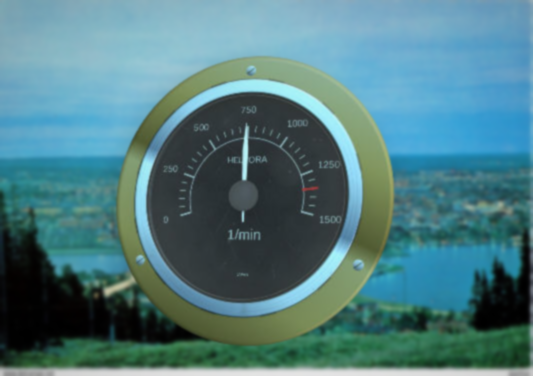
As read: **750** rpm
